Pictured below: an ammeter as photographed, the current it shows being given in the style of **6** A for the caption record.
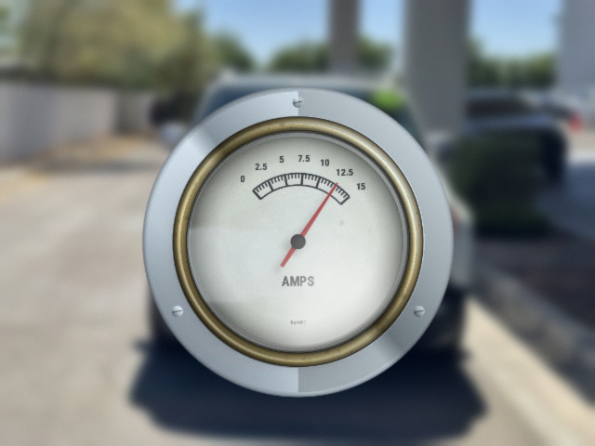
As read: **12.5** A
